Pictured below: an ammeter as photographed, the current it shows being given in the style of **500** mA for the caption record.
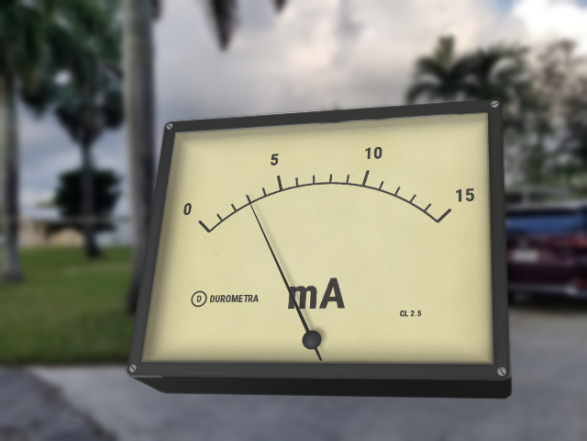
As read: **3** mA
